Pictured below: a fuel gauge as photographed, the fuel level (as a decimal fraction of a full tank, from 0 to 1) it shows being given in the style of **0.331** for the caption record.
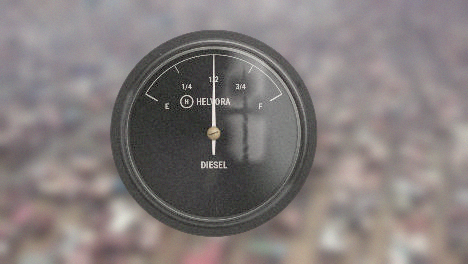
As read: **0.5**
